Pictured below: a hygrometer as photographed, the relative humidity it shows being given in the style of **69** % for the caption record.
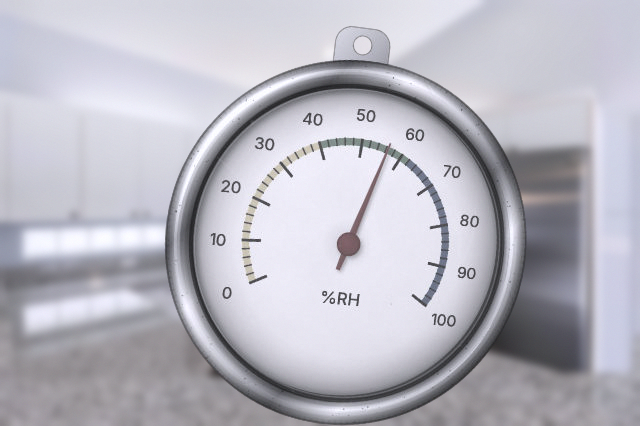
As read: **56** %
